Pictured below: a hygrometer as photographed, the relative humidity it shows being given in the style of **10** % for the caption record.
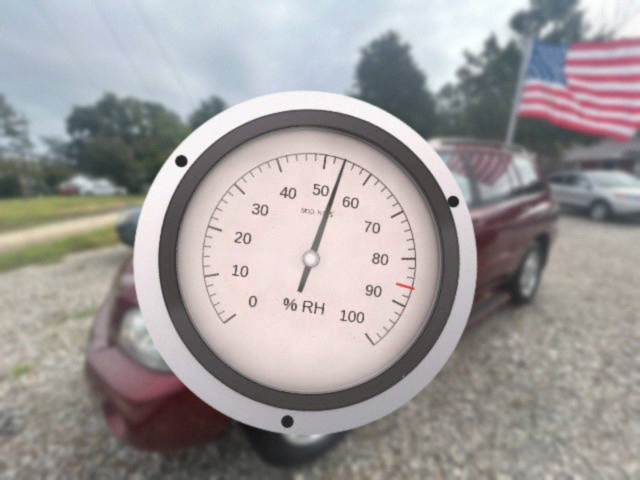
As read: **54** %
